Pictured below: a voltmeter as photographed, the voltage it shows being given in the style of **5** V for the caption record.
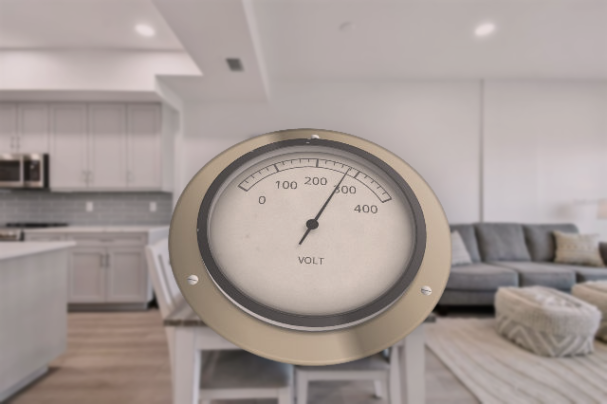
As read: **280** V
